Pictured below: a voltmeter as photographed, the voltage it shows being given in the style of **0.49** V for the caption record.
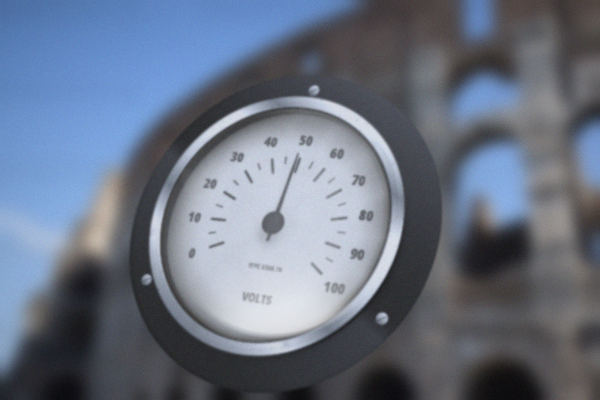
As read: **50** V
